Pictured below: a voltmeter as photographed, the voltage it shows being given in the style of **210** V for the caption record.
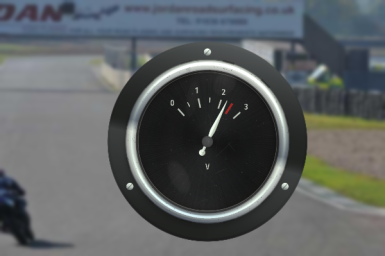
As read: **2.25** V
